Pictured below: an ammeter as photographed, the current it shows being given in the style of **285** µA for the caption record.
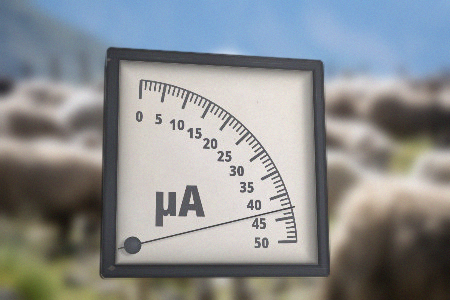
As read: **43** µA
